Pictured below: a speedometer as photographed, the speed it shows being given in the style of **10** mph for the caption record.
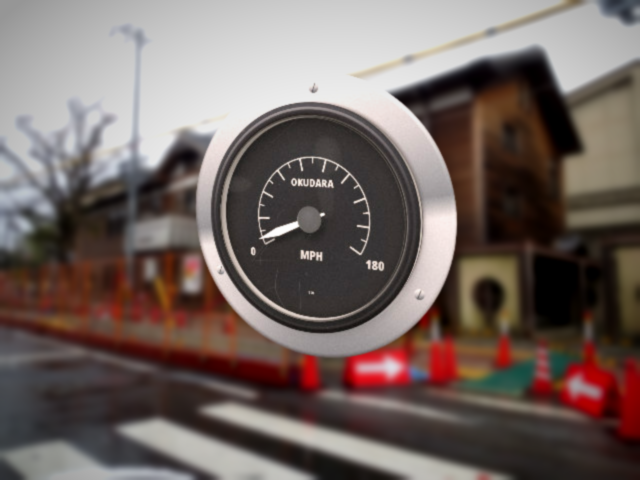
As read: **5** mph
